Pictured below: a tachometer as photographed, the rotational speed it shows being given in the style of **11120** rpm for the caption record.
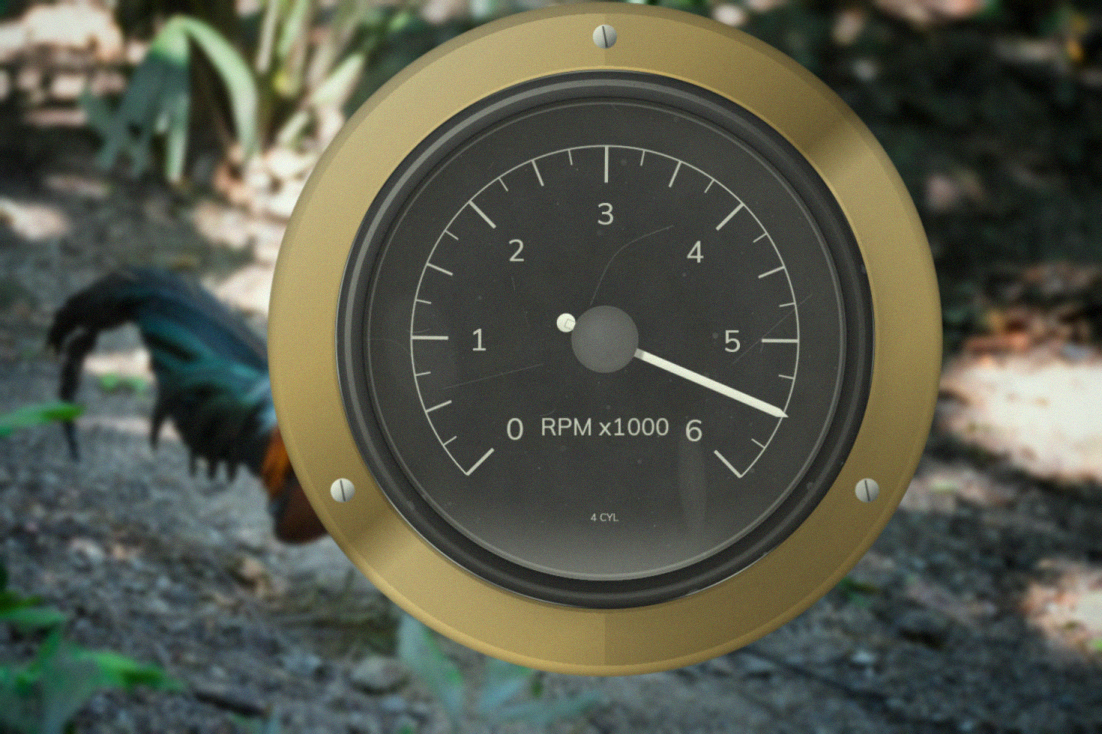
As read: **5500** rpm
